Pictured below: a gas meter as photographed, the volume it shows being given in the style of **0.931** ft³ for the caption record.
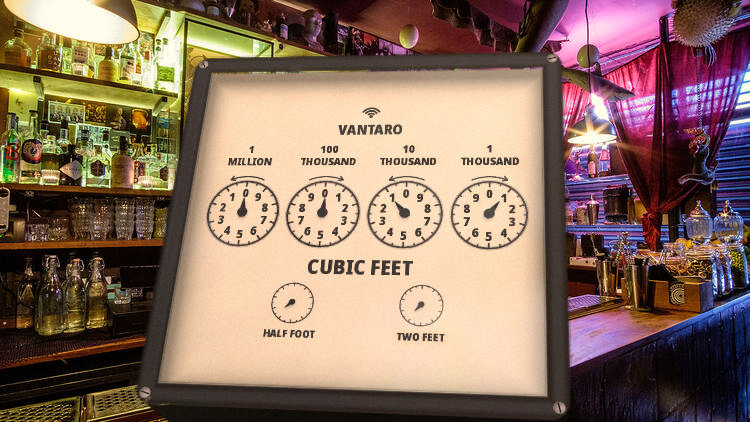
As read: **1100** ft³
